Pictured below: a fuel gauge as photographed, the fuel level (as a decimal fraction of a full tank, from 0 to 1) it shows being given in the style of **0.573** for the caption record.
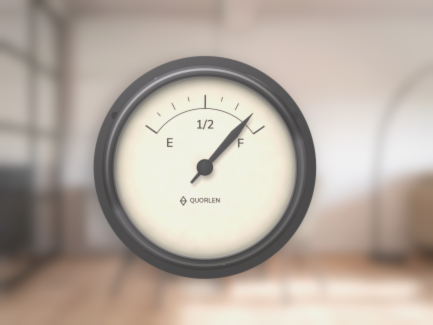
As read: **0.875**
